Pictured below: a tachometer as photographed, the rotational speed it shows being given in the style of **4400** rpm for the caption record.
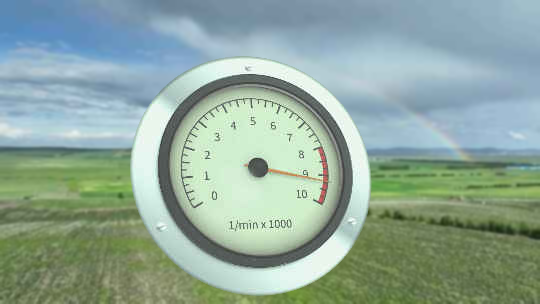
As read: **9250** rpm
